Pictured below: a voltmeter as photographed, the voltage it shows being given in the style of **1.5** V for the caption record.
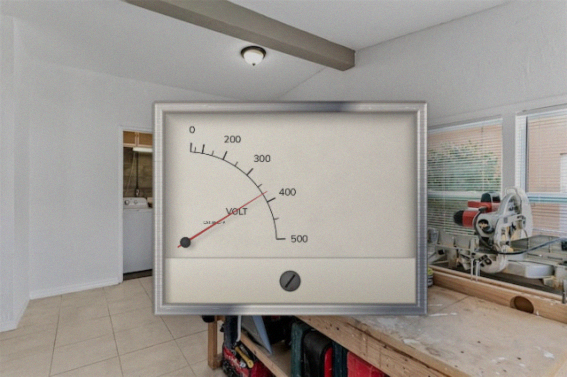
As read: **375** V
